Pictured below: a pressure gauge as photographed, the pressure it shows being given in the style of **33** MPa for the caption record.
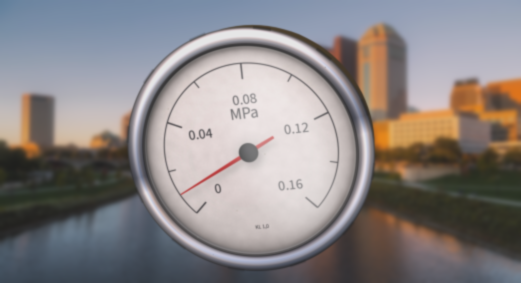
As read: **0.01** MPa
